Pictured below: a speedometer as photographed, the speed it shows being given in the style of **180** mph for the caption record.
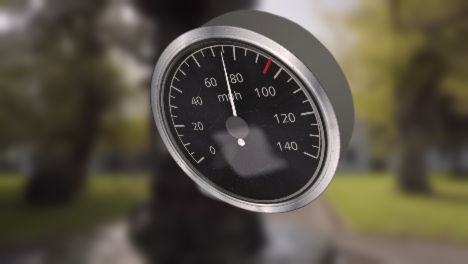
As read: **75** mph
